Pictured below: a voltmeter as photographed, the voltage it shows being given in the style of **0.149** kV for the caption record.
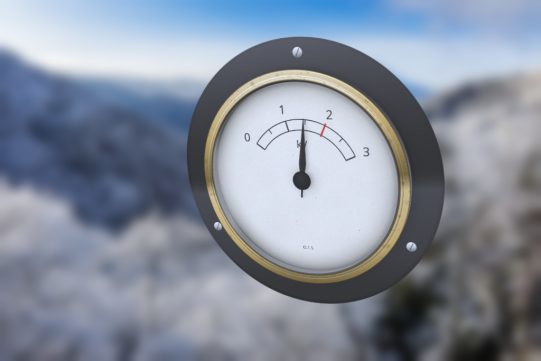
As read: **1.5** kV
